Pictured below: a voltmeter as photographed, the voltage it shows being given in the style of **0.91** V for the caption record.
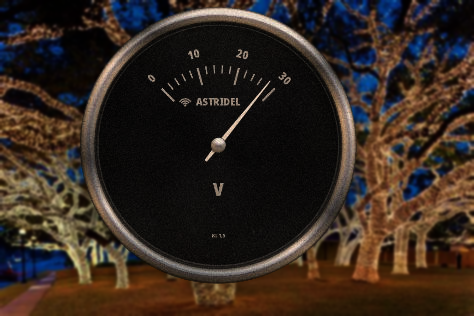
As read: **28** V
